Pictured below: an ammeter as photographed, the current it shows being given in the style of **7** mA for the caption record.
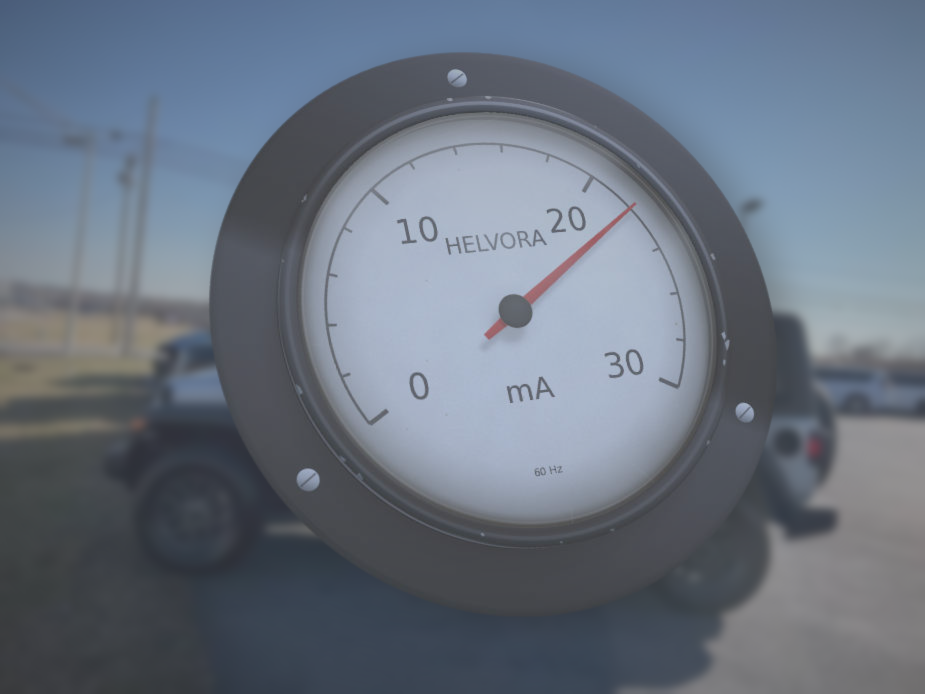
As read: **22** mA
